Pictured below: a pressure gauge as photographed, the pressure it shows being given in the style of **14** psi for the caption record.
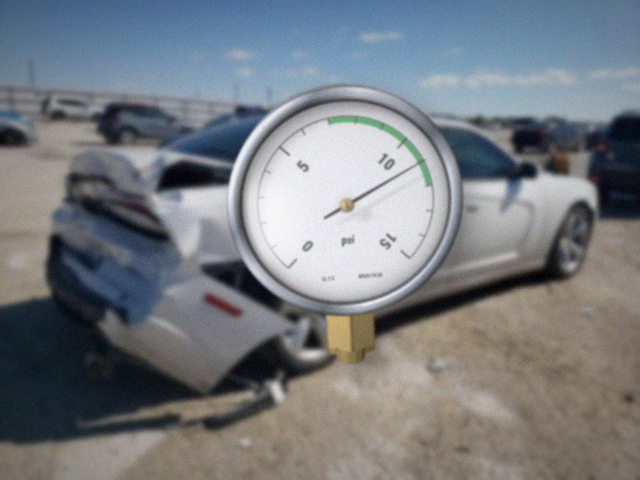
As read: **11** psi
